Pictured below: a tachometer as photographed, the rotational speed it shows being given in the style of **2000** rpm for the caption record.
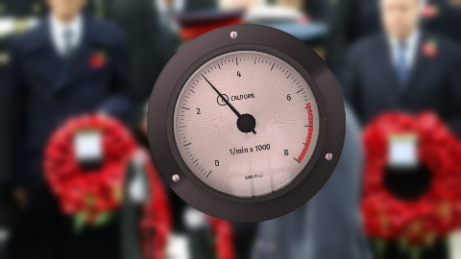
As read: **3000** rpm
